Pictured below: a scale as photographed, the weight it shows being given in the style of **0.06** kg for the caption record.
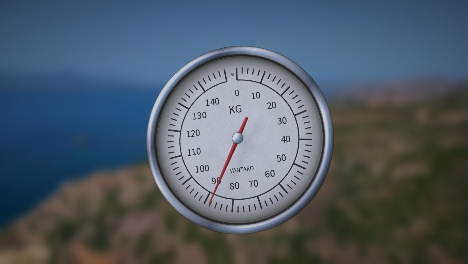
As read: **88** kg
